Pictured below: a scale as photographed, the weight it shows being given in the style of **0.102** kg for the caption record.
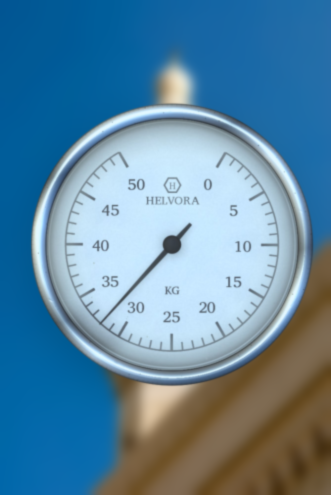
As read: **32** kg
